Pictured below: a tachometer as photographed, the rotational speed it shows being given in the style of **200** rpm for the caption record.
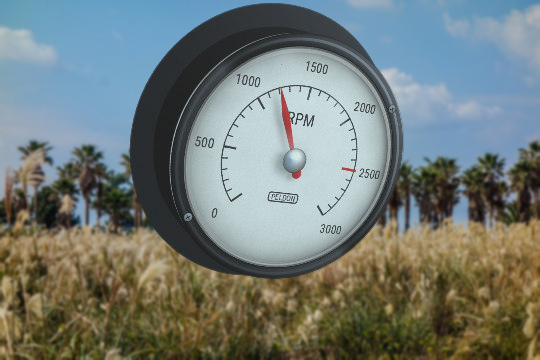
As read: **1200** rpm
